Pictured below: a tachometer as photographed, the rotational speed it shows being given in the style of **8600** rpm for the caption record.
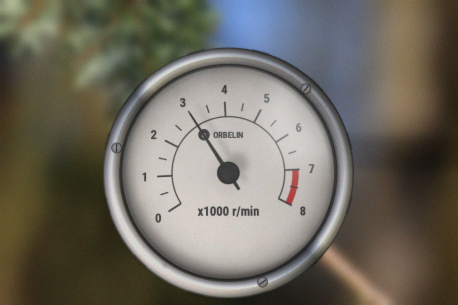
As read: **3000** rpm
